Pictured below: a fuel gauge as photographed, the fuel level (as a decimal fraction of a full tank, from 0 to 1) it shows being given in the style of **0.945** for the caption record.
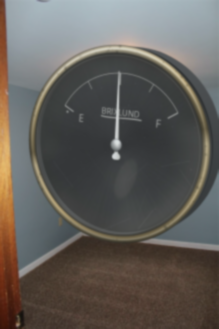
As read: **0.5**
